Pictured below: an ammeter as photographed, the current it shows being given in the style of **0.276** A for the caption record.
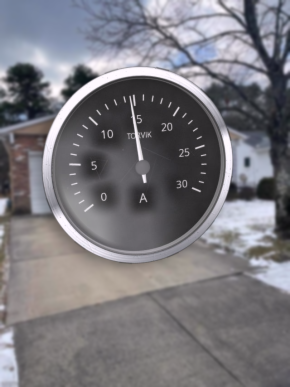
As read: **14.5** A
